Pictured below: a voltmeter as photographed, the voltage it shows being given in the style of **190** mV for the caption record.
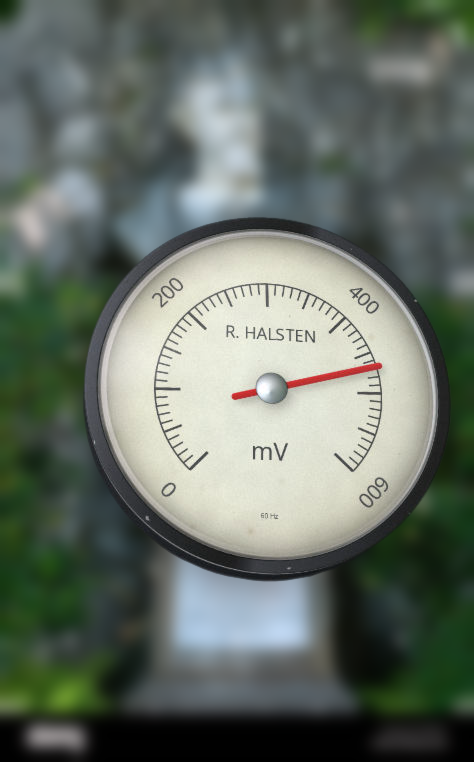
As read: **470** mV
